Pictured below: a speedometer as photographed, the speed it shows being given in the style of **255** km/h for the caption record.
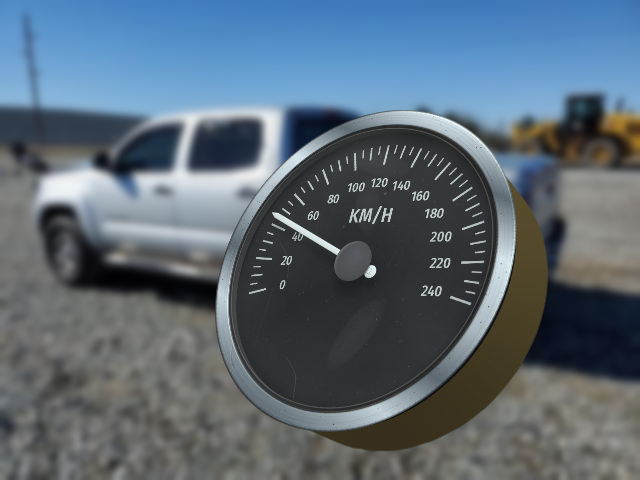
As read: **45** km/h
